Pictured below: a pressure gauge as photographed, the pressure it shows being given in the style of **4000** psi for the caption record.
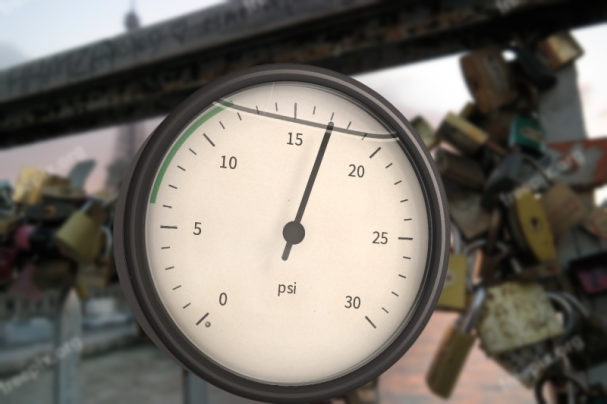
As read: **17** psi
